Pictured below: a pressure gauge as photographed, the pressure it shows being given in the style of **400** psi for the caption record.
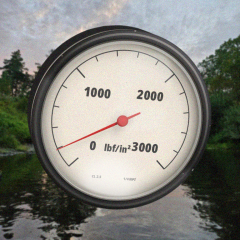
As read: **200** psi
